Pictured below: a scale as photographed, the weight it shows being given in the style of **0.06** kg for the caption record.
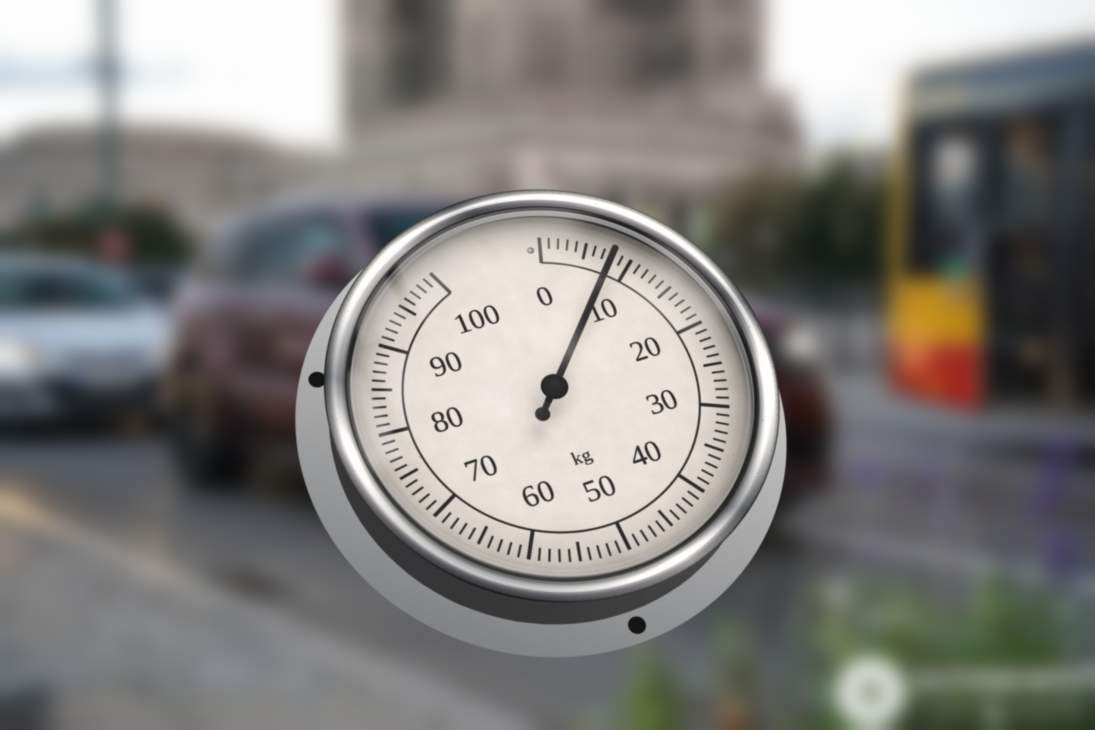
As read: **8** kg
